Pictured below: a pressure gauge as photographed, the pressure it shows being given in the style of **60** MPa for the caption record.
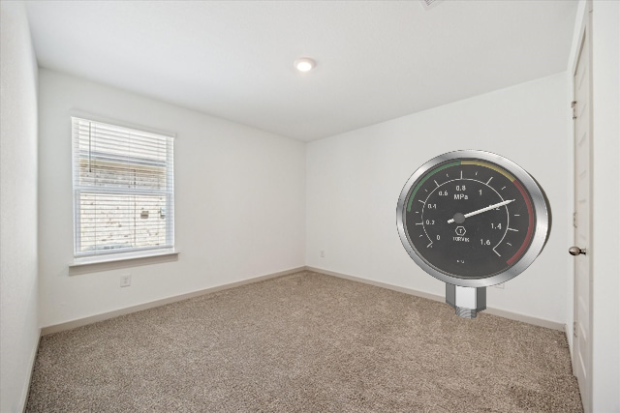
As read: **1.2** MPa
